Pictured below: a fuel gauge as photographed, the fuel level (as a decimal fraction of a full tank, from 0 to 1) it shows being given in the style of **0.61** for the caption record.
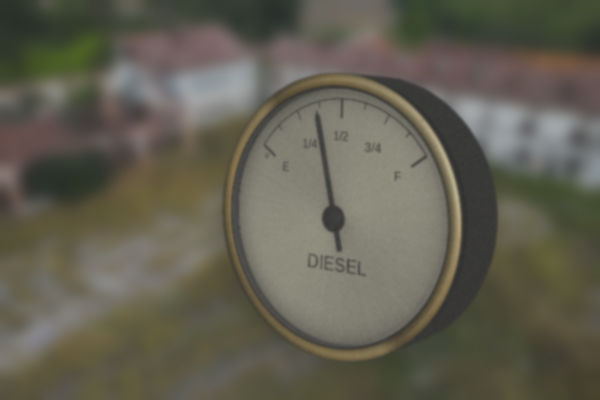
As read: **0.375**
